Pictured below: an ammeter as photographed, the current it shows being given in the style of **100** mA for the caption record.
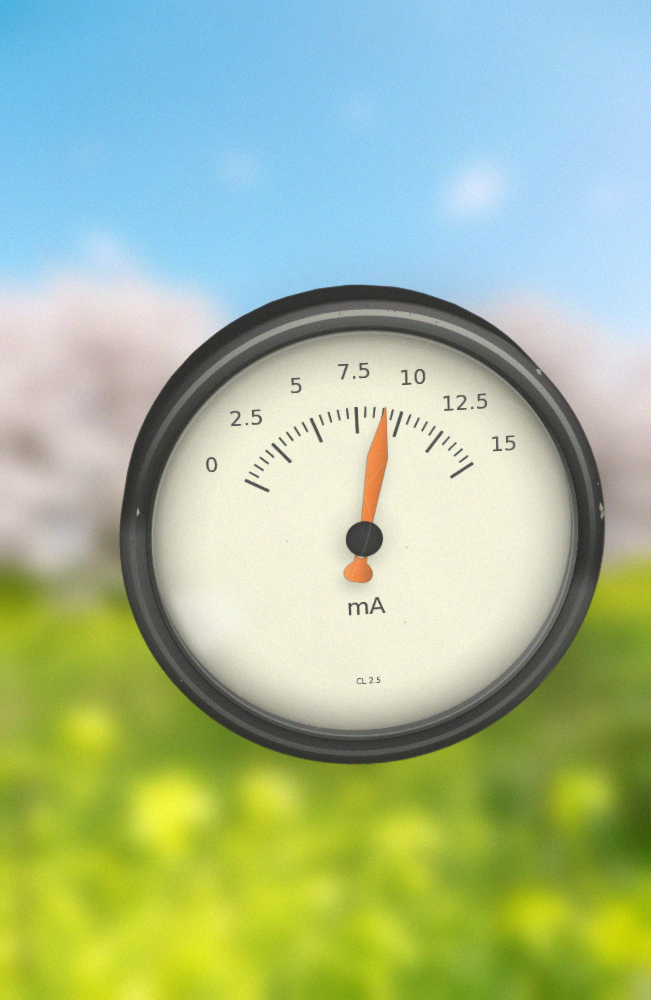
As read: **9** mA
